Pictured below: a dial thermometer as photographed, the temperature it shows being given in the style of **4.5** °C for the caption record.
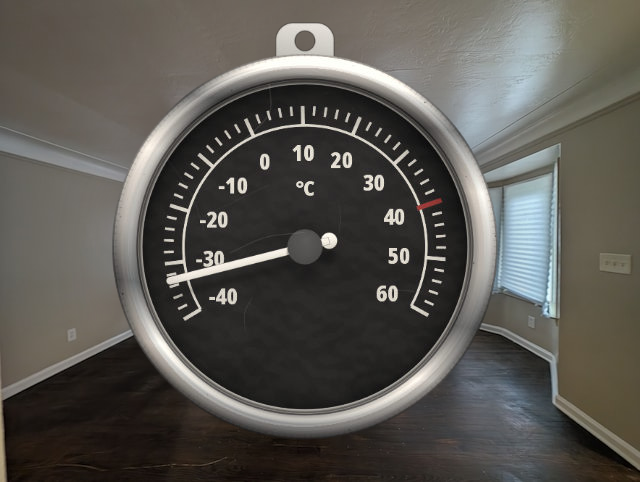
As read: **-33** °C
